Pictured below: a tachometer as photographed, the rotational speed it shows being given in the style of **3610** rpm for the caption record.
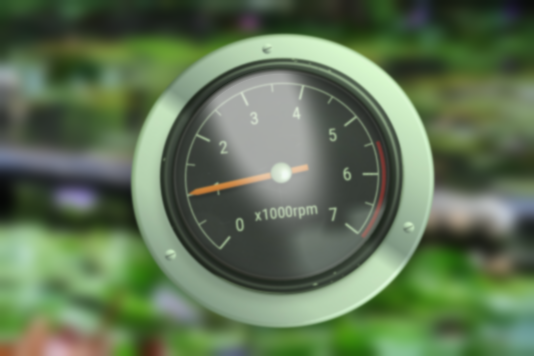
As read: **1000** rpm
